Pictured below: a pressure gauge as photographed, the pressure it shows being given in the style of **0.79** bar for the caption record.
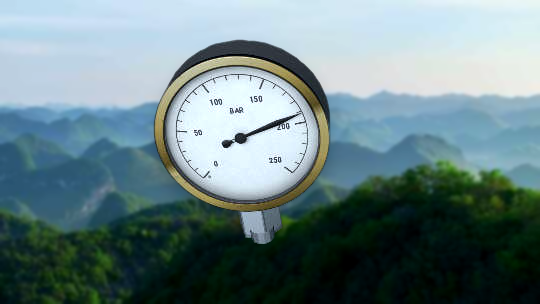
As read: **190** bar
